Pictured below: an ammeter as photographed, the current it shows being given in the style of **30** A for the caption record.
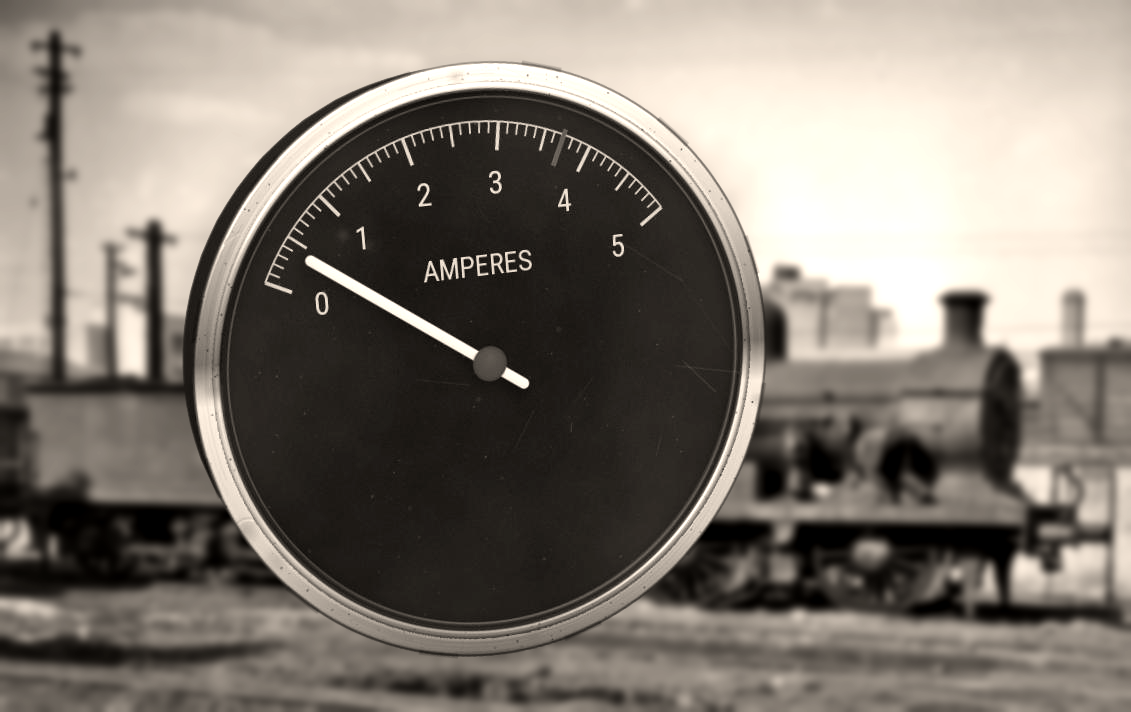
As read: **0.4** A
